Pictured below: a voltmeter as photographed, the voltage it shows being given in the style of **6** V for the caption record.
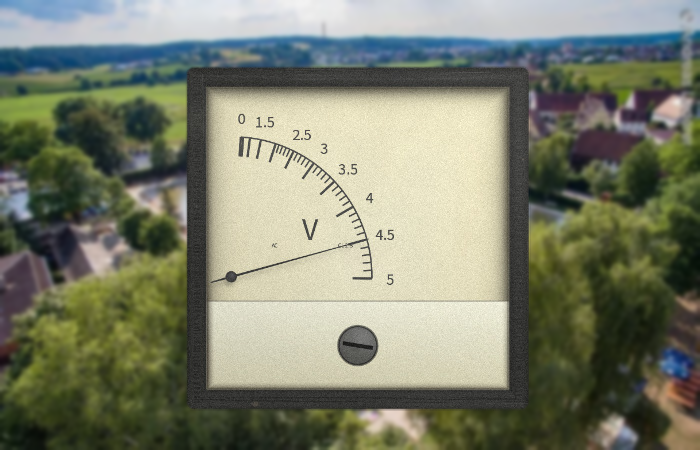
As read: **4.5** V
